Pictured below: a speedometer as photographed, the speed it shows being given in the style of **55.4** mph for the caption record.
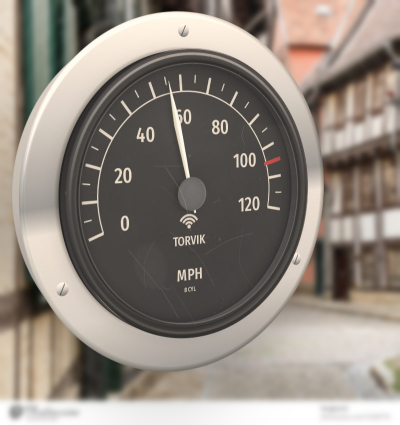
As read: **55** mph
